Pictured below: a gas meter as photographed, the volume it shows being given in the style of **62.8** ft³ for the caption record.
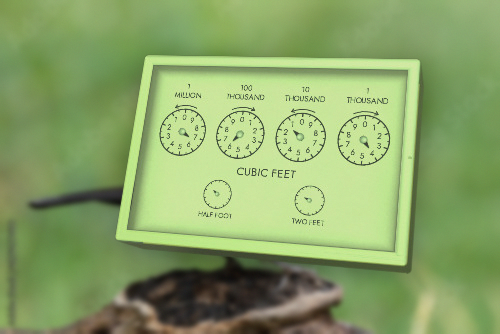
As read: **661400** ft³
